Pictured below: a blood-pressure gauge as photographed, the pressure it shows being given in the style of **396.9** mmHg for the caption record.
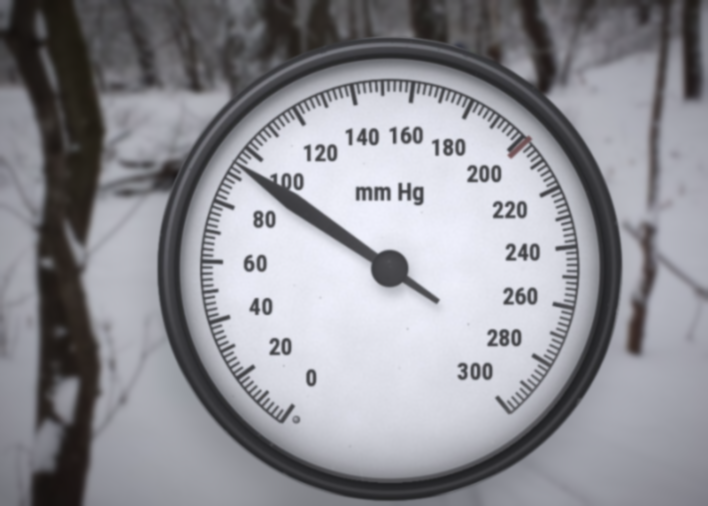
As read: **94** mmHg
